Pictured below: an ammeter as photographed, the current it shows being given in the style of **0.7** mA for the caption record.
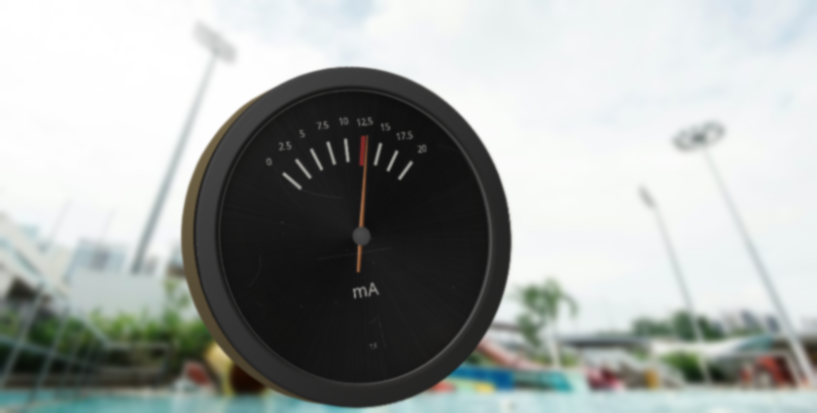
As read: **12.5** mA
